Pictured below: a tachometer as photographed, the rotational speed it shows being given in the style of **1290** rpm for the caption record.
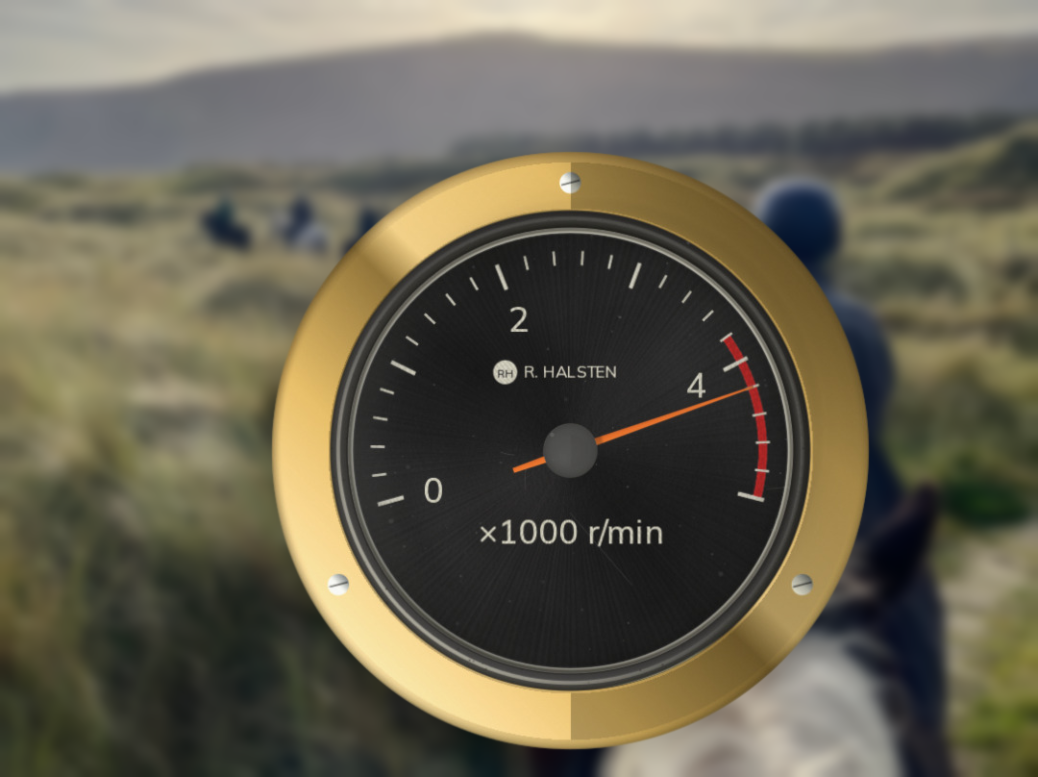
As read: **4200** rpm
